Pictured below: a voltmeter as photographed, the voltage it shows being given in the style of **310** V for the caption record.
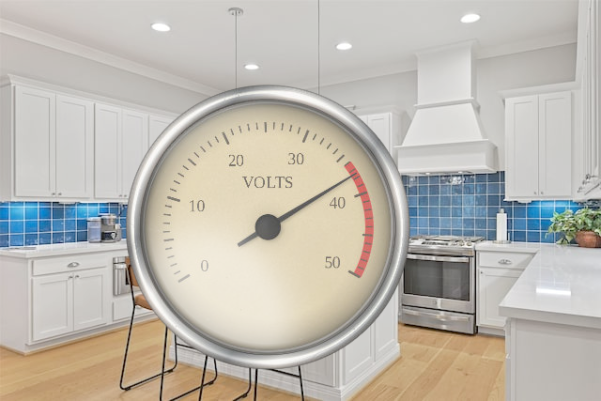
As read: **37.5** V
